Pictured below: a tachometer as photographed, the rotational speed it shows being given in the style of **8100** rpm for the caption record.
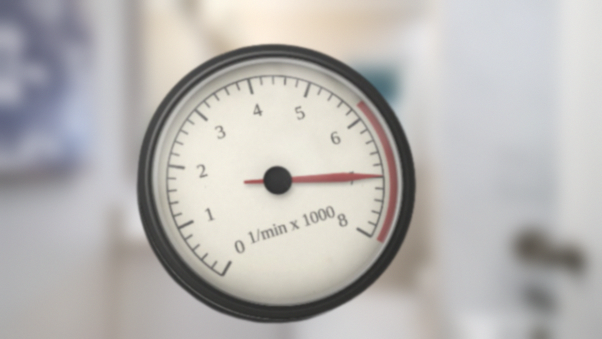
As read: **7000** rpm
